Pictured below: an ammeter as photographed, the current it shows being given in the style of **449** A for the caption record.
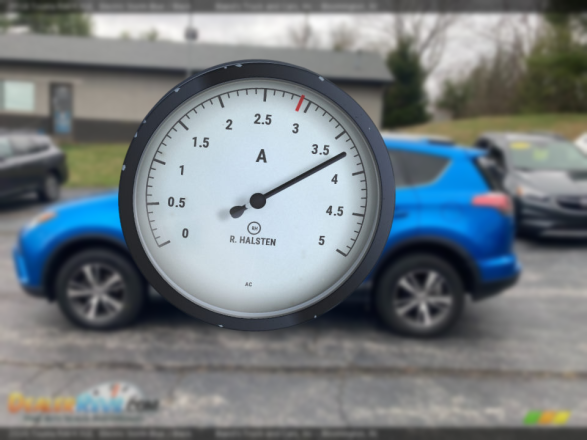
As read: **3.7** A
